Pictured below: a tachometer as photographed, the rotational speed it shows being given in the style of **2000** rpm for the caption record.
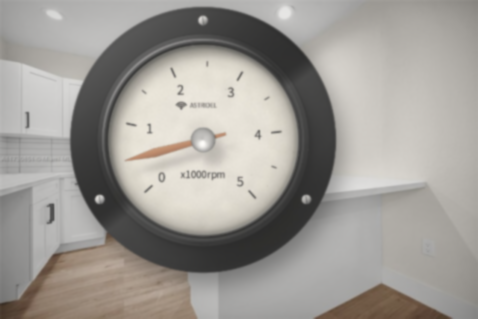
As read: **500** rpm
